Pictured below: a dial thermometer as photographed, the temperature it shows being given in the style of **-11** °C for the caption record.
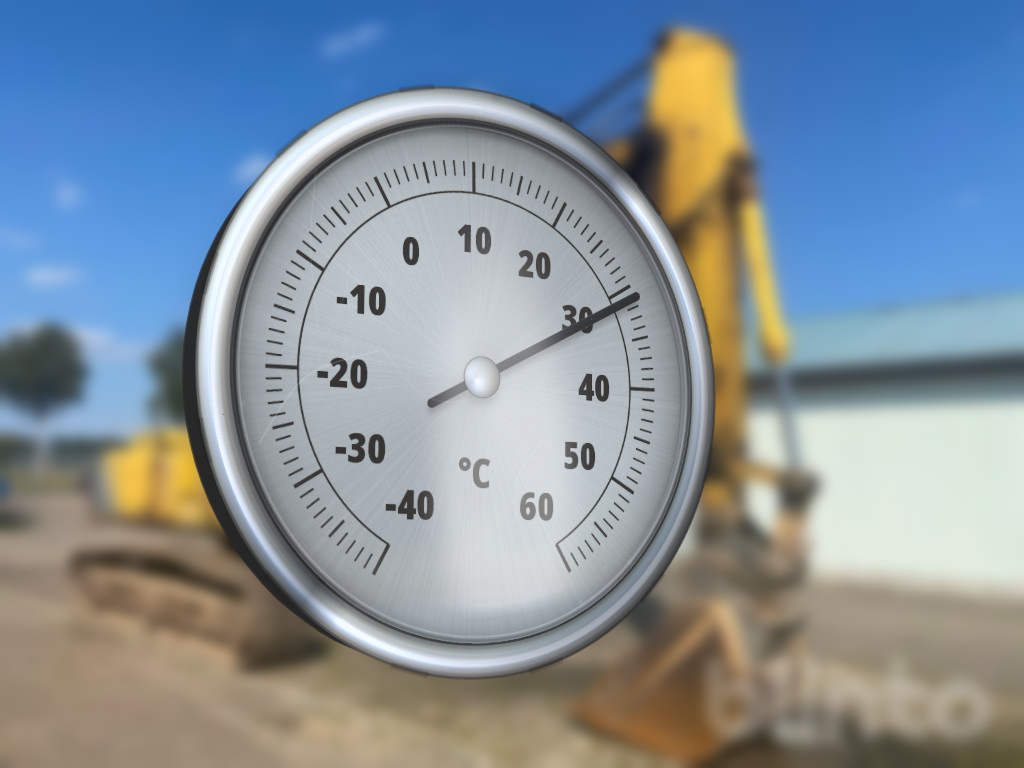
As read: **31** °C
